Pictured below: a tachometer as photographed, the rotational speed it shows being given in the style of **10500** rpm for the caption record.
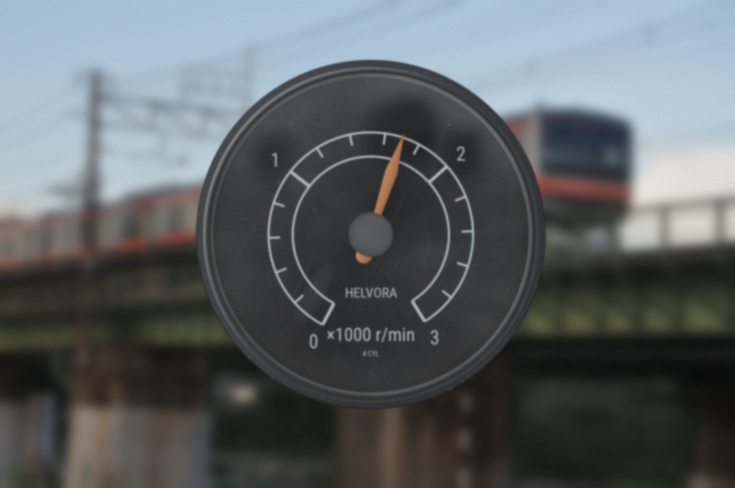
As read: **1700** rpm
